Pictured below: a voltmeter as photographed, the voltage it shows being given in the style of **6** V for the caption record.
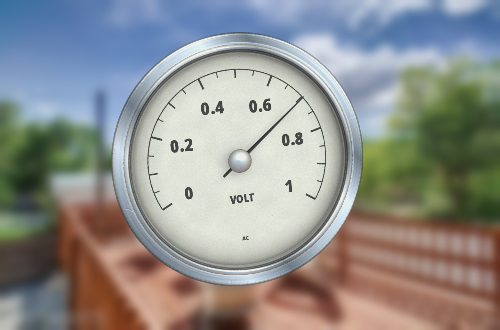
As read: **0.7** V
